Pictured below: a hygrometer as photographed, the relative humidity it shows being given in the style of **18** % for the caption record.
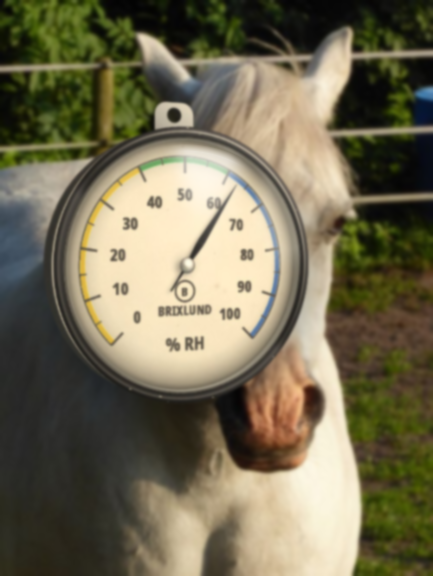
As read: **62.5** %
